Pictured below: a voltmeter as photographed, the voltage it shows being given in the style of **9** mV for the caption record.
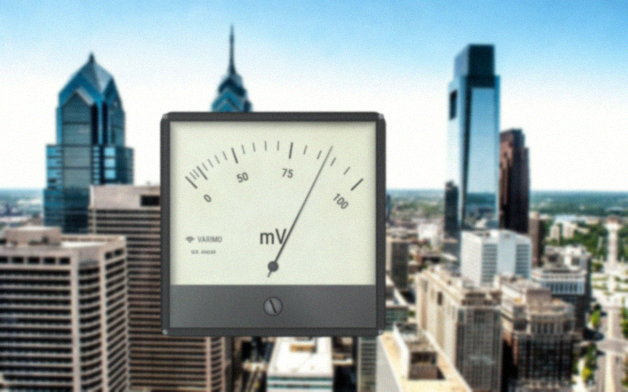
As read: **87.5** mV
